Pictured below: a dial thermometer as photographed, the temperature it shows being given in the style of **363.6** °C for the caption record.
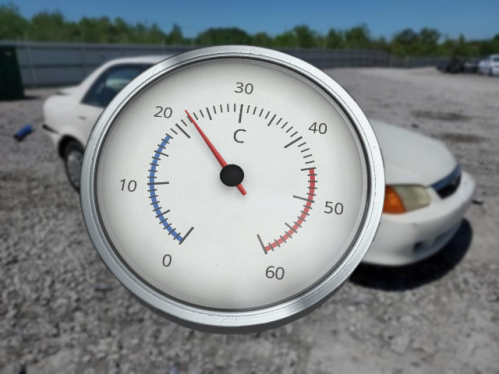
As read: **22** °C
